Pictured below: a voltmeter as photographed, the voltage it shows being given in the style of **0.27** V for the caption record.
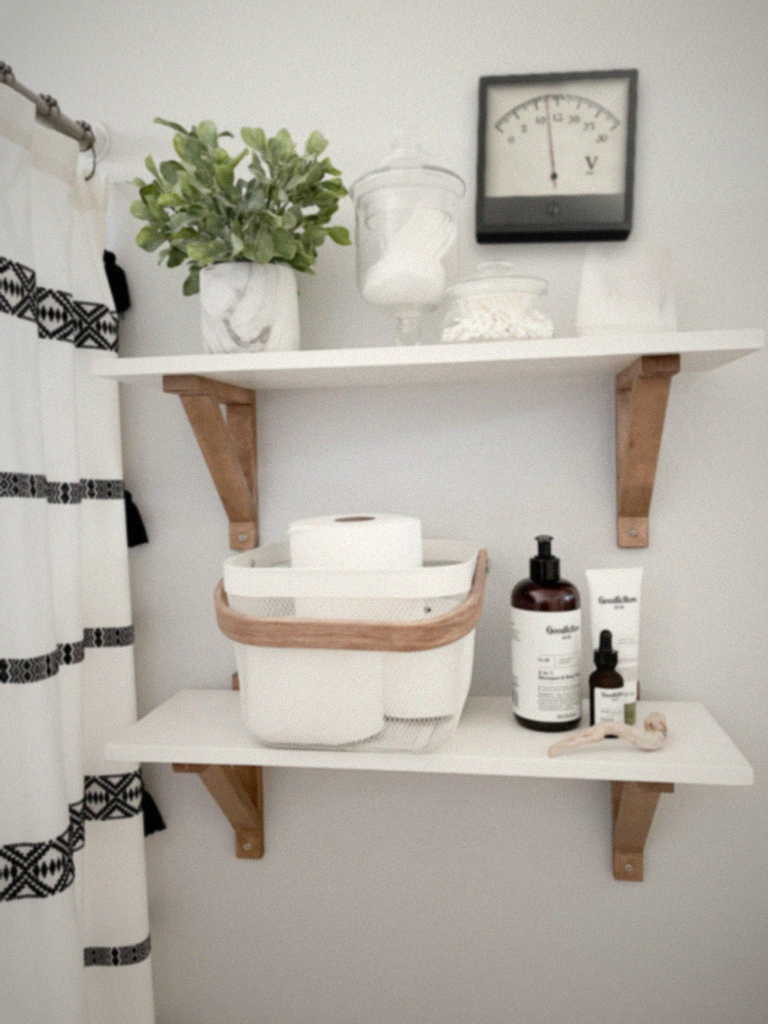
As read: **12.5** V
